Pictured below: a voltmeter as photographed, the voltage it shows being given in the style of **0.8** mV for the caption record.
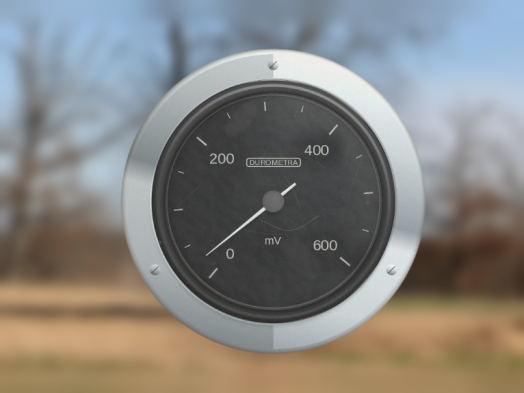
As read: **25** mV
